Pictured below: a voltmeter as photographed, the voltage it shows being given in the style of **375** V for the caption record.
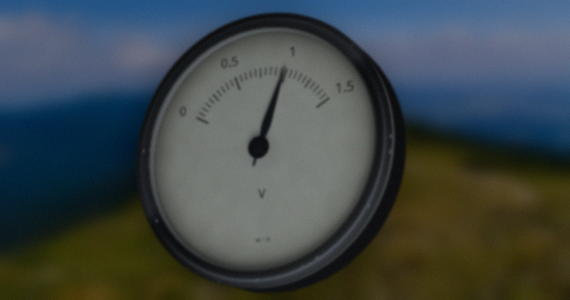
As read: **1** V
